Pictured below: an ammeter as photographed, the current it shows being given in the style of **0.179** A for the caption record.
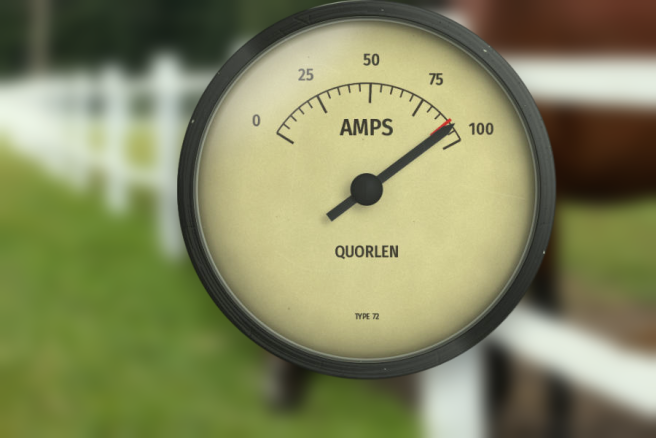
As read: **92.5** A
